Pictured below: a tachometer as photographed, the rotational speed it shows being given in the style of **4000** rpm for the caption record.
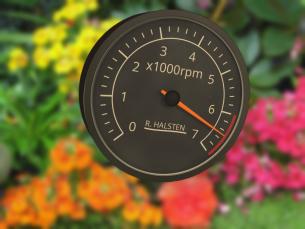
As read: **6500** rpm
